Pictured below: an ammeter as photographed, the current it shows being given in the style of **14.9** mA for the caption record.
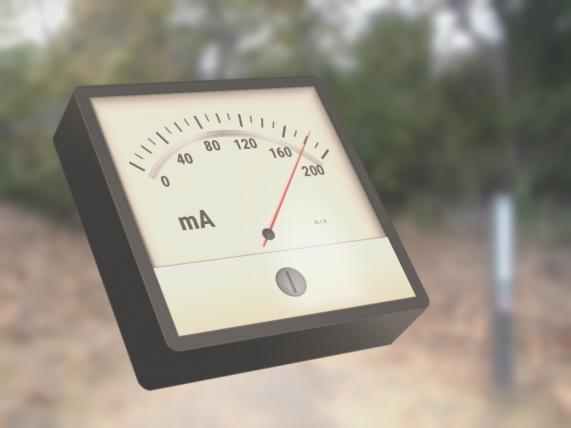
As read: **180** mA
